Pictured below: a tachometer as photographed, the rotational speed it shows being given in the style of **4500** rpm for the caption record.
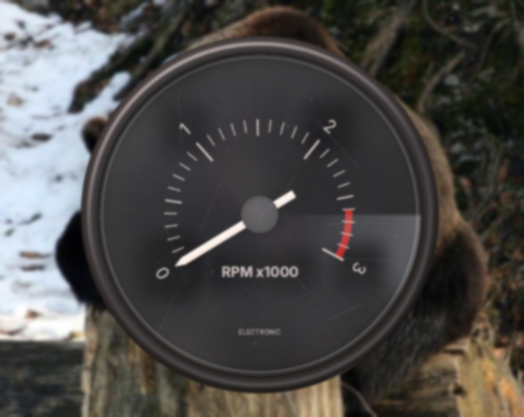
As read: **0** rpm
